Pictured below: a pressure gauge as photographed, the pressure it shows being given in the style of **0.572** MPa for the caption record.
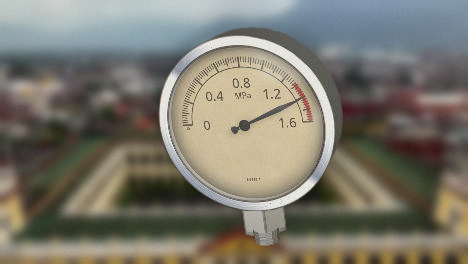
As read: **1.4** MPa
